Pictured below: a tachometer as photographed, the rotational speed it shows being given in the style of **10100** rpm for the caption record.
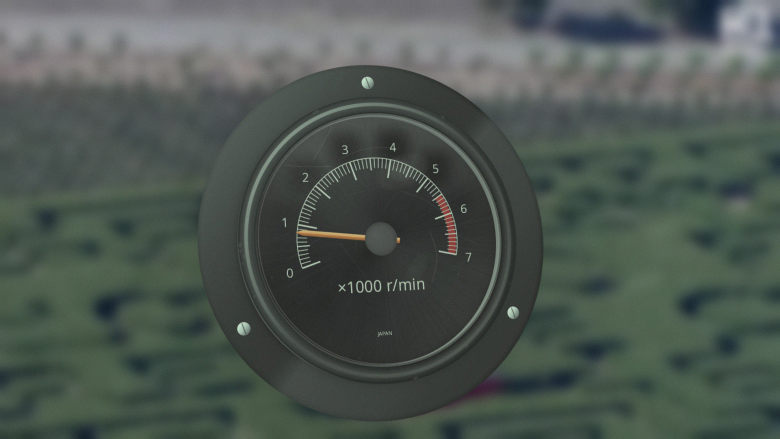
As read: **800** rpm
